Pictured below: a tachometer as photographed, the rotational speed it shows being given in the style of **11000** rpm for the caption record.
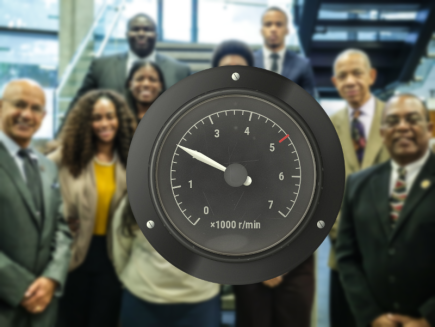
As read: **2000** rpm
